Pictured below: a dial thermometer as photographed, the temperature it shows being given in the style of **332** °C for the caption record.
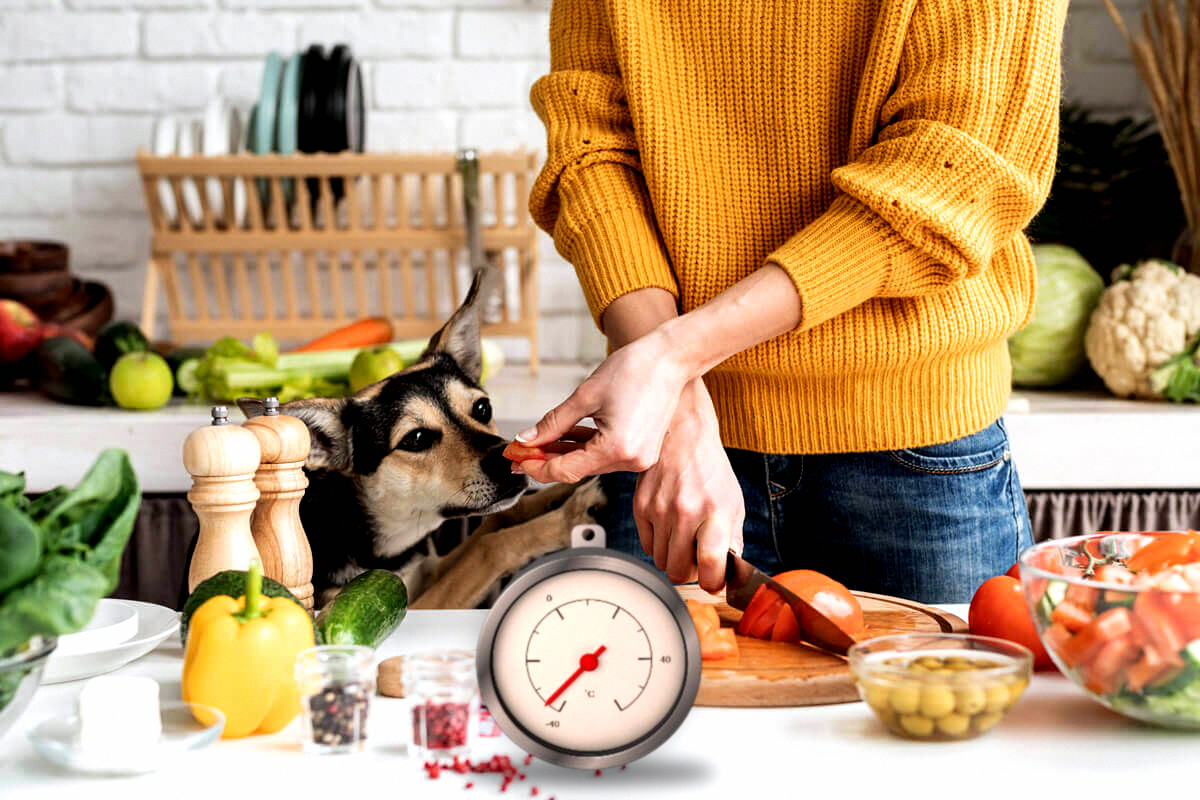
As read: **-35** °C
